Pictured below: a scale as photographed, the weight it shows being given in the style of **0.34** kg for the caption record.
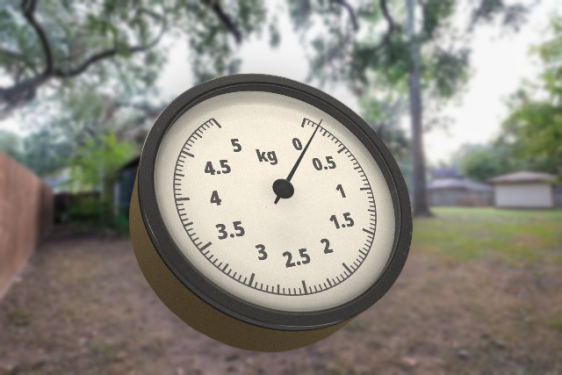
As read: **0.15** kg
